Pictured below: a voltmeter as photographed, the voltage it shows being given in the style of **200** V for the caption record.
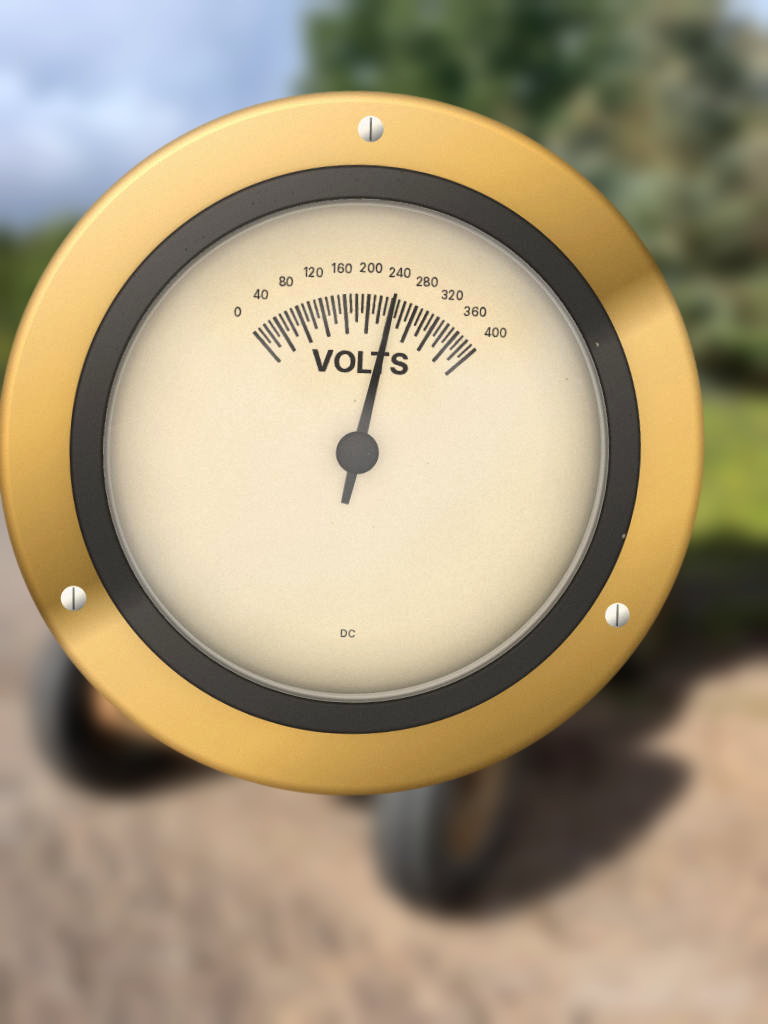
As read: **240** V
